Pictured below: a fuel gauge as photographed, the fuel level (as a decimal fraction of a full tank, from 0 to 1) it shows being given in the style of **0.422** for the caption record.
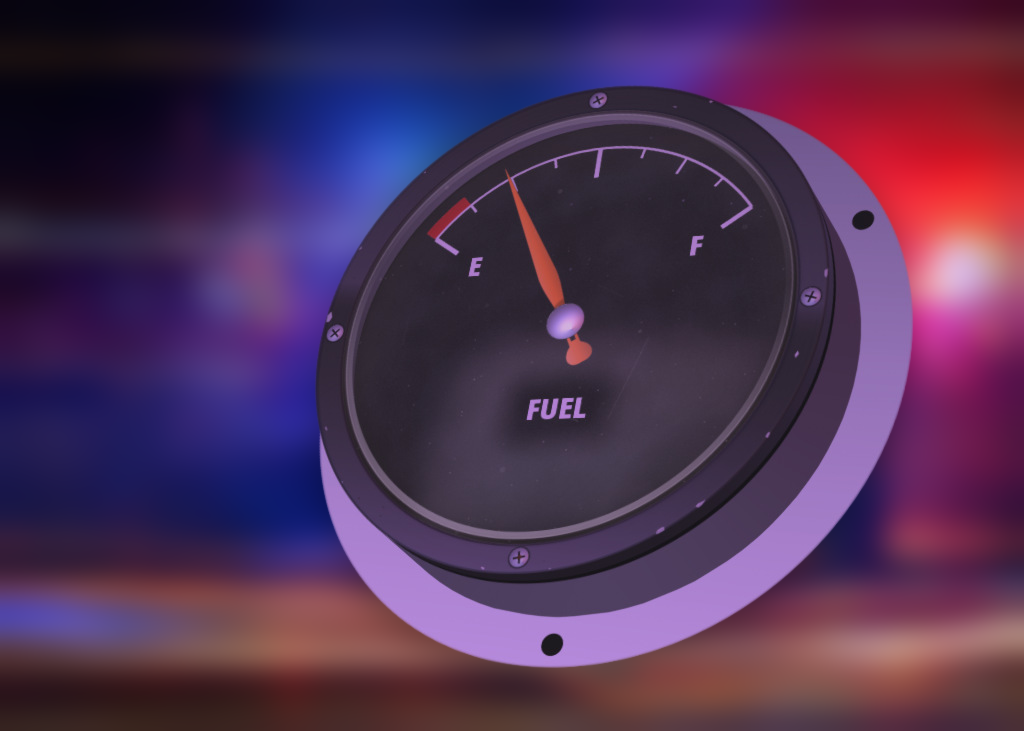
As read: **0.25**
